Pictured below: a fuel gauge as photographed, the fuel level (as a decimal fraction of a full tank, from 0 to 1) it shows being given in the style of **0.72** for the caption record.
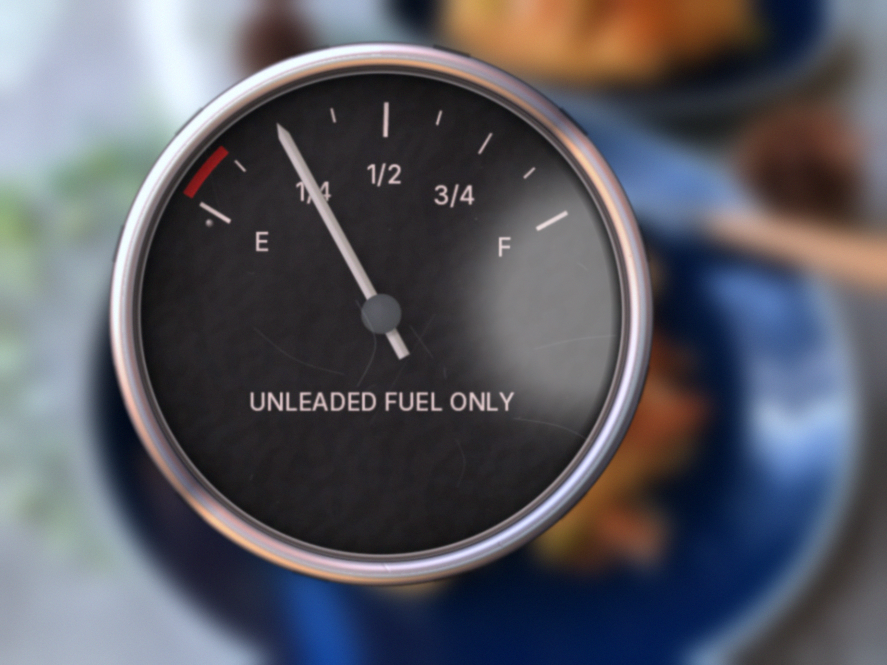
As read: **0.25**
